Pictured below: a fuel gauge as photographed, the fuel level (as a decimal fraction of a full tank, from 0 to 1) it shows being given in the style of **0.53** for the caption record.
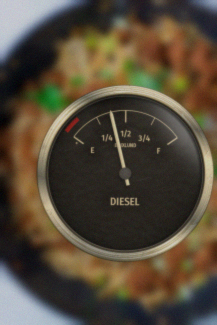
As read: **0.375**
